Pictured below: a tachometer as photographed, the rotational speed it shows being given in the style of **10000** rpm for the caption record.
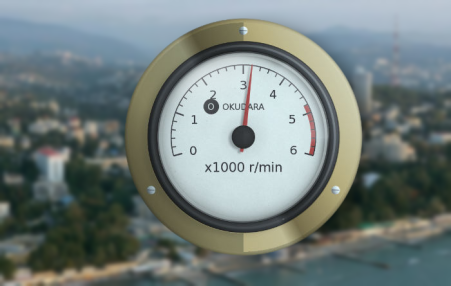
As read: **3200** rpm
